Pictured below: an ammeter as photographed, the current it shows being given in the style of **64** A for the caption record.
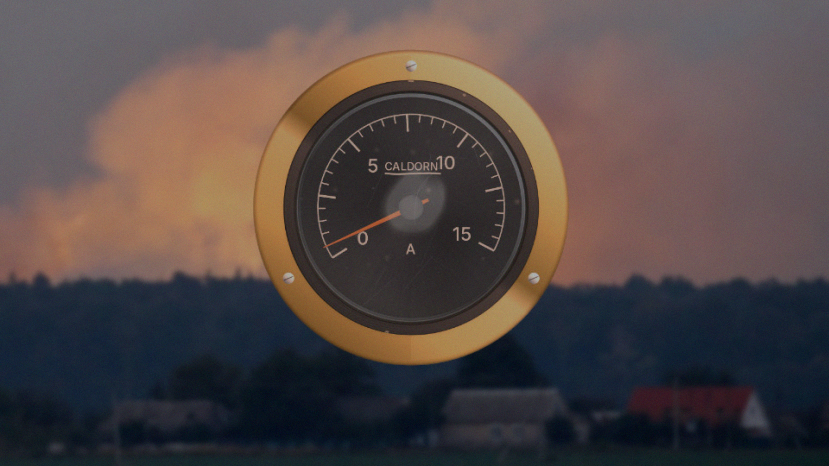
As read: **0.5** A
